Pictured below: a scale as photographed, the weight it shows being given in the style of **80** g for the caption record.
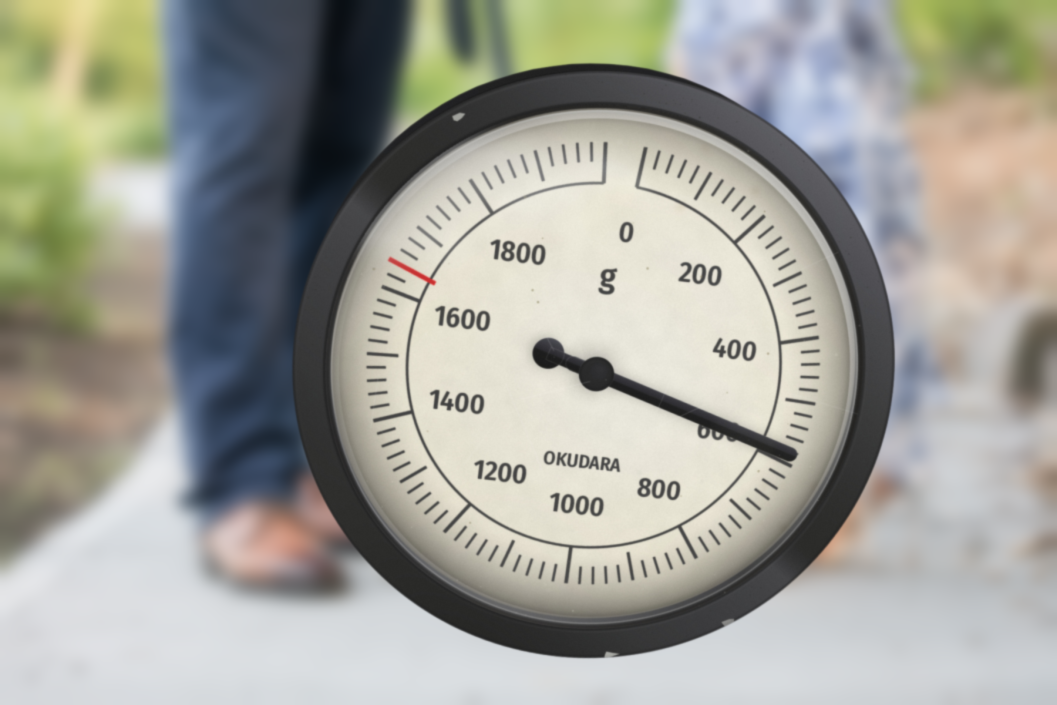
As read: **580** g
